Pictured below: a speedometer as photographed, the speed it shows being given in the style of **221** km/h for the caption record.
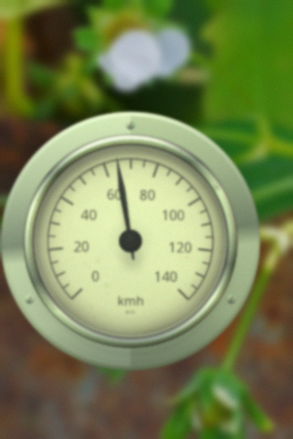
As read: **65** km/h
